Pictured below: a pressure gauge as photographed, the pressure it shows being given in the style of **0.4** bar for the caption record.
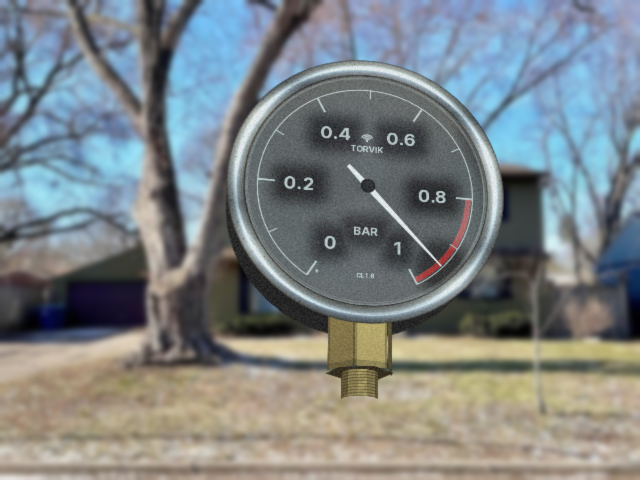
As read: **0.95** bar
